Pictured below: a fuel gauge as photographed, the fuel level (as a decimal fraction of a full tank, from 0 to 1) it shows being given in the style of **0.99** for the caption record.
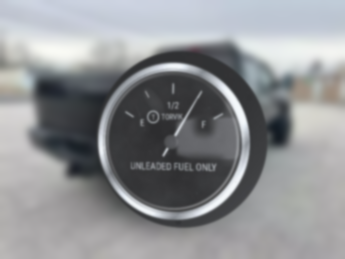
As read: **0.75**
